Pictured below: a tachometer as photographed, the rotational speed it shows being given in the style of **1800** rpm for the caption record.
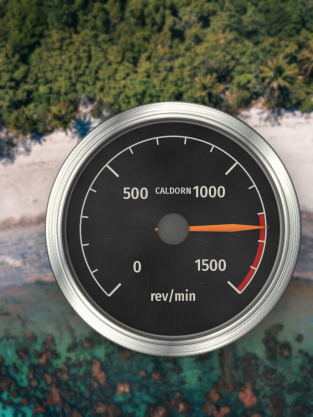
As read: **1250** rpm
